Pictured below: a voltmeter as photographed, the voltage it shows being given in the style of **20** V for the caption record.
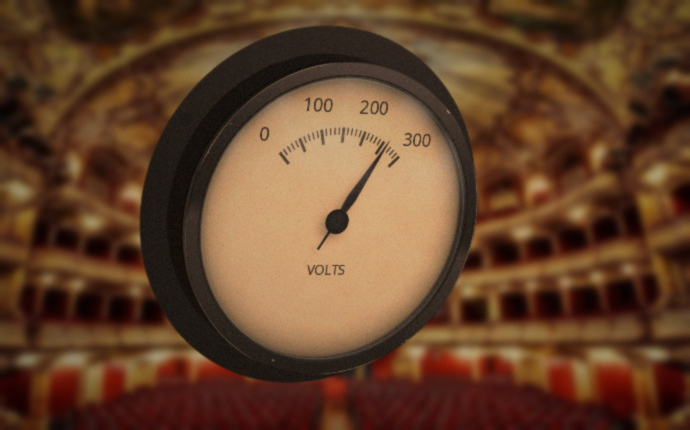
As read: **250** V
